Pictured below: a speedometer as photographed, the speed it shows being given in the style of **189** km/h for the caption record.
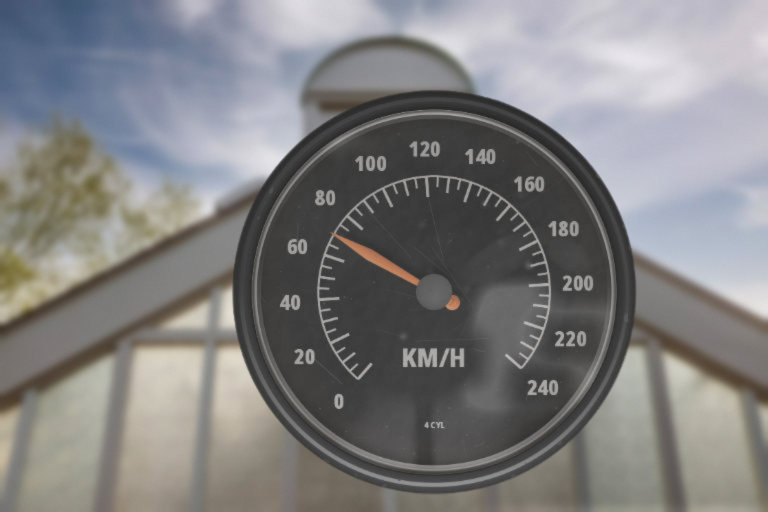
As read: **70** km/h
